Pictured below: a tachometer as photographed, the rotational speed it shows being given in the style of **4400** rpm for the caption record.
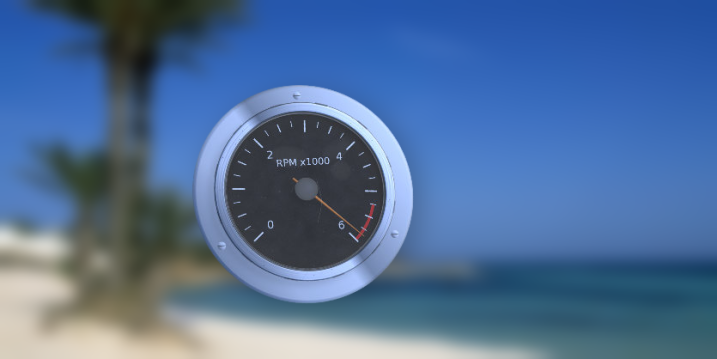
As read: **5875** rpm
